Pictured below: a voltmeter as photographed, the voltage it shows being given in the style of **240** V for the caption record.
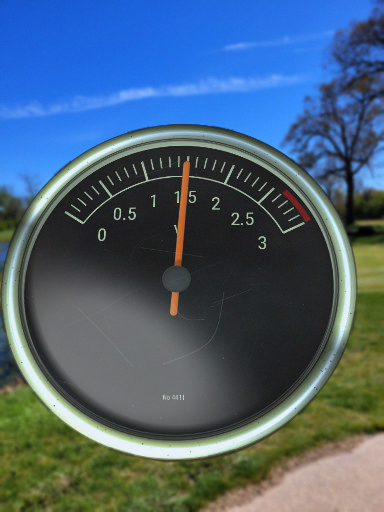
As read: **1.5** V
